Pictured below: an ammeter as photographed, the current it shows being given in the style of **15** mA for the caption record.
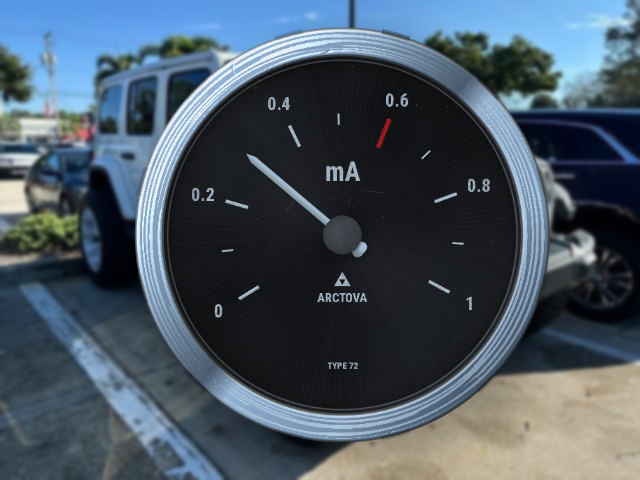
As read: **0.3** mA
